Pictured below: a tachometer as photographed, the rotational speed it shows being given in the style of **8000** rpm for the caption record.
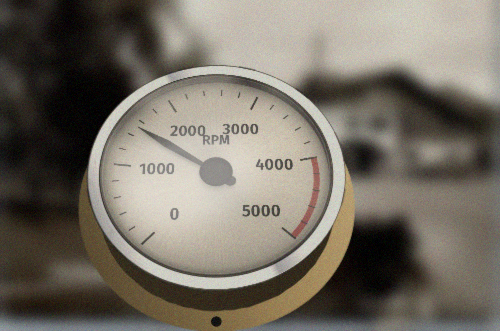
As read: **1500** rpm
